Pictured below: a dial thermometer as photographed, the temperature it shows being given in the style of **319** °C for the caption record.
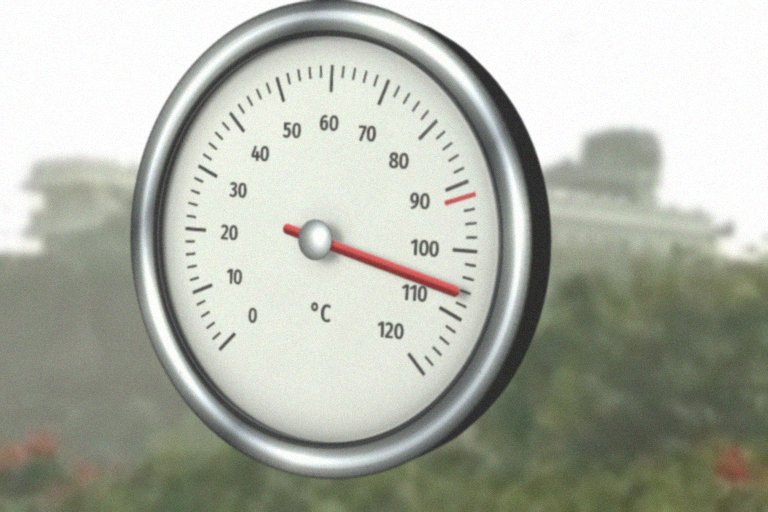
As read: **106** °C
